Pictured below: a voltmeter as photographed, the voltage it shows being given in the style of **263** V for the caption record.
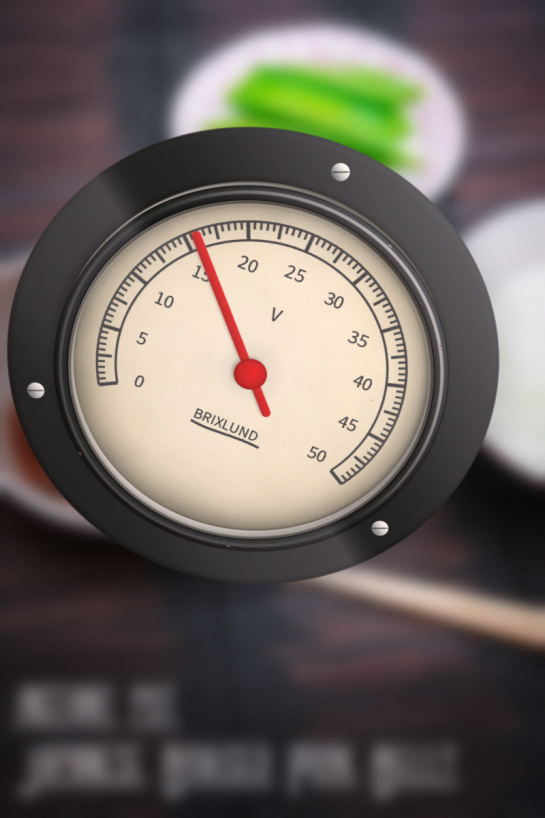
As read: **16** V
